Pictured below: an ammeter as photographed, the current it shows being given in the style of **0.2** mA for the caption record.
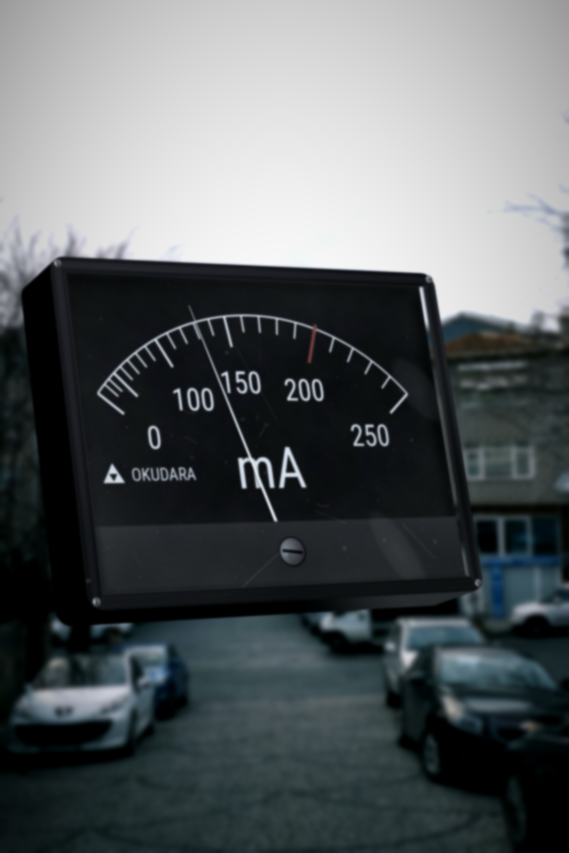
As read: **130** mA
